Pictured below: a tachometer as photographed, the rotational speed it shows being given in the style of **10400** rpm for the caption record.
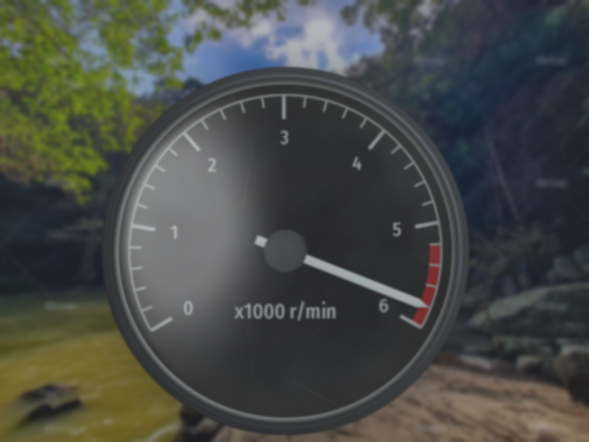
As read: **5800** rpm
